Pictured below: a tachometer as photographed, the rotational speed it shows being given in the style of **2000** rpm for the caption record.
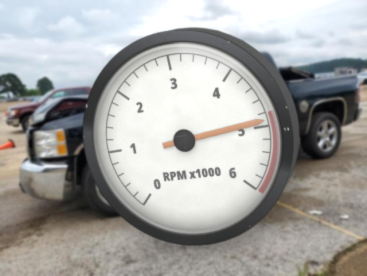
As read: **4900** rpm
